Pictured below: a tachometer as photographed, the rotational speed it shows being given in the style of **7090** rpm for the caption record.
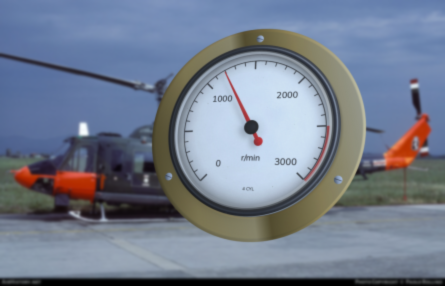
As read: **1200** rpm
